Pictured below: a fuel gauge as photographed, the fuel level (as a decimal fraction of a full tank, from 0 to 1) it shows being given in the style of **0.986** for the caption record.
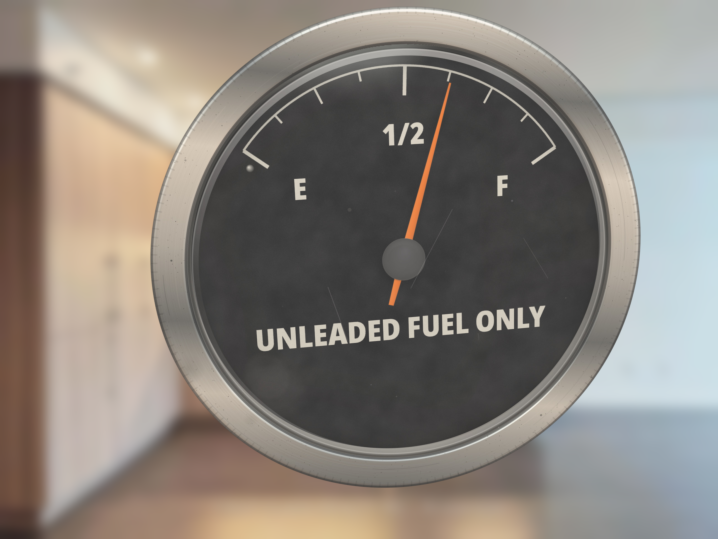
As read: **0.625**
